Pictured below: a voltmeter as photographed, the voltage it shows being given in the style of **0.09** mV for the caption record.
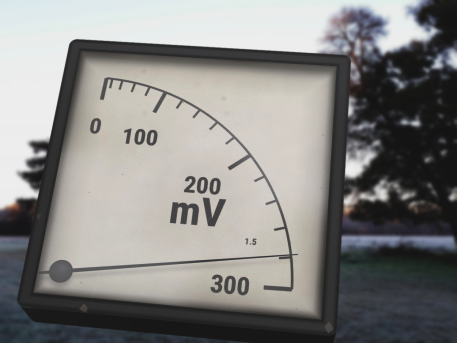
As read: **280** mV
